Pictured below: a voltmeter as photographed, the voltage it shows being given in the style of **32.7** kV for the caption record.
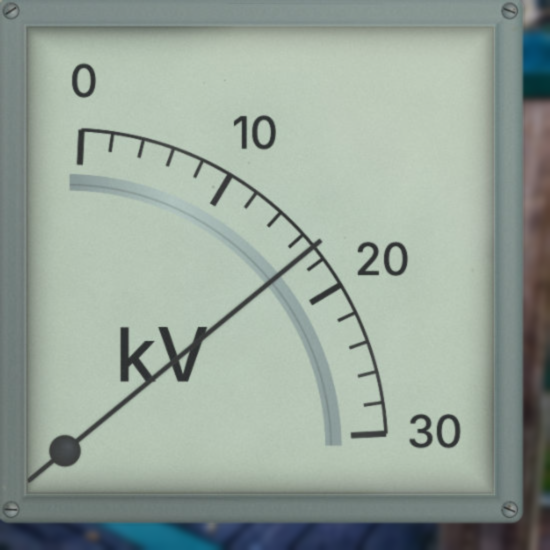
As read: **17** kV
